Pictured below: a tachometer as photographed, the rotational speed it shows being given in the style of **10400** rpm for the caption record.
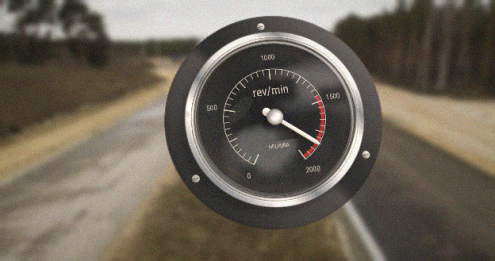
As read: **1850** rpm
